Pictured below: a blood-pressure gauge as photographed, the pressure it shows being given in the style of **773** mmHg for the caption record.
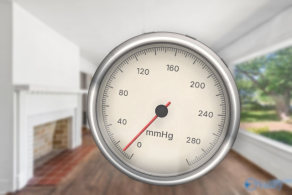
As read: **10** mmHg
